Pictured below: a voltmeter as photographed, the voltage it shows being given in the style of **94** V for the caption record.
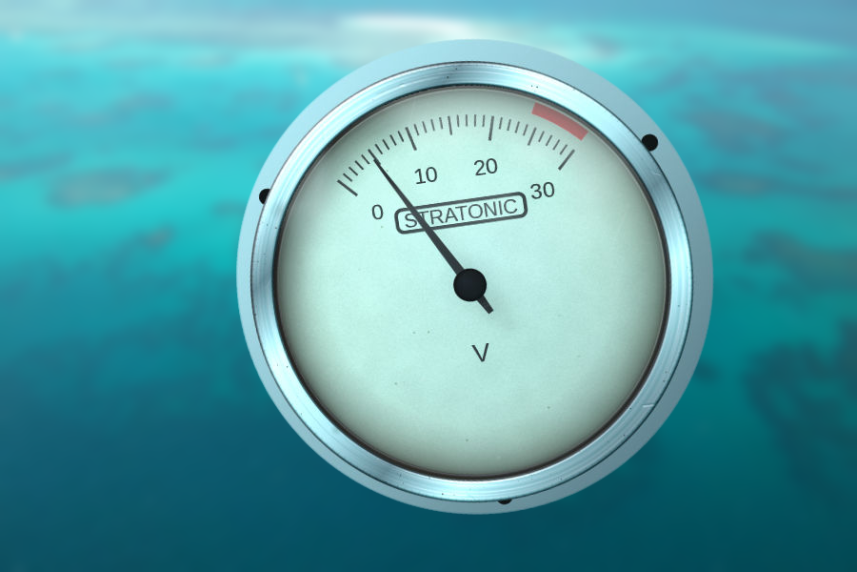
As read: **5** V
